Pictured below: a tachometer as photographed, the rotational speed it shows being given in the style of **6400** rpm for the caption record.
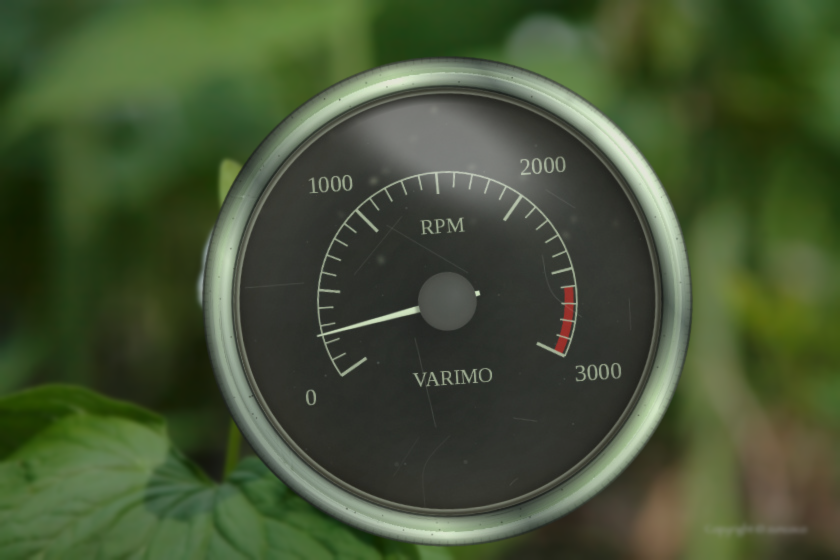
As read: **250** rpm
